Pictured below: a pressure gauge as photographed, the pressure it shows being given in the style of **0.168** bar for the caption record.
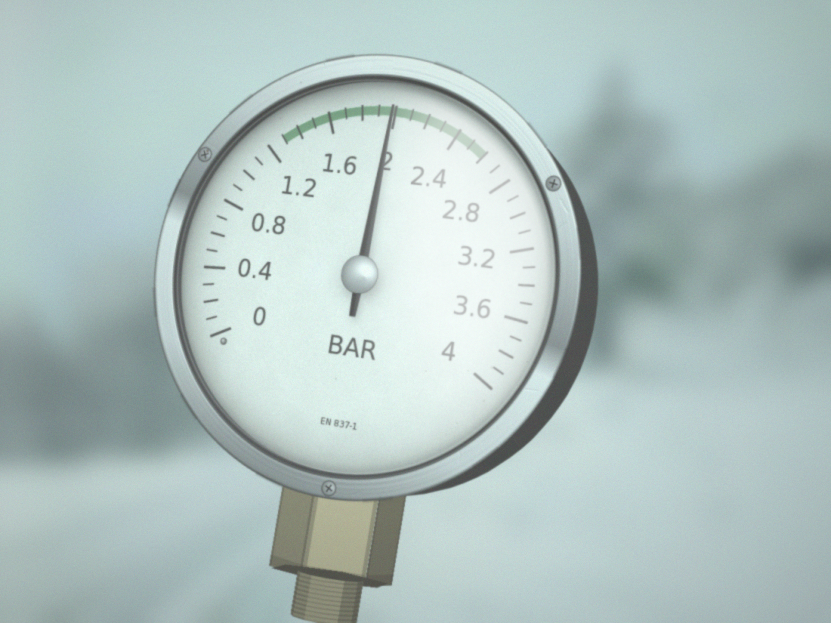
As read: **2** bar
